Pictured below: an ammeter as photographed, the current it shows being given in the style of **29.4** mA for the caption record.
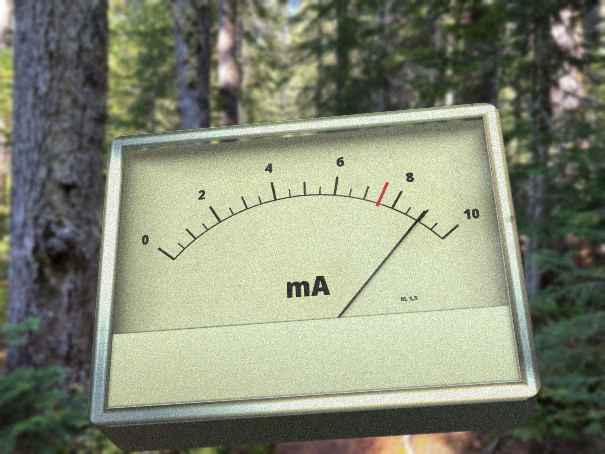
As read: **9** mA
